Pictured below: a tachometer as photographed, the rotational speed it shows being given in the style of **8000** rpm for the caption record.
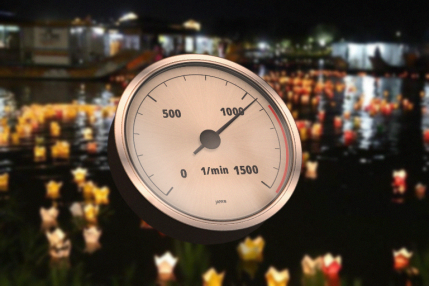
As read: **1050** rpm
